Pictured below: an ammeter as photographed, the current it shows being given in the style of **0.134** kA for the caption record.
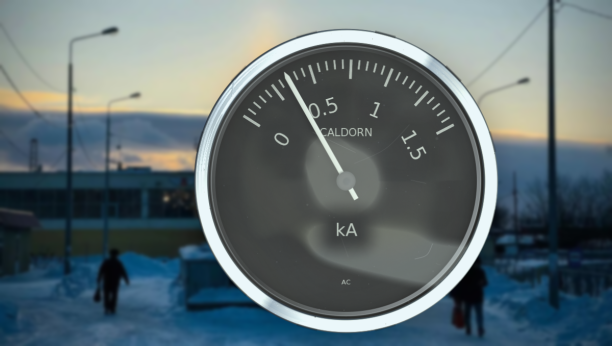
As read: **0.35** kA
